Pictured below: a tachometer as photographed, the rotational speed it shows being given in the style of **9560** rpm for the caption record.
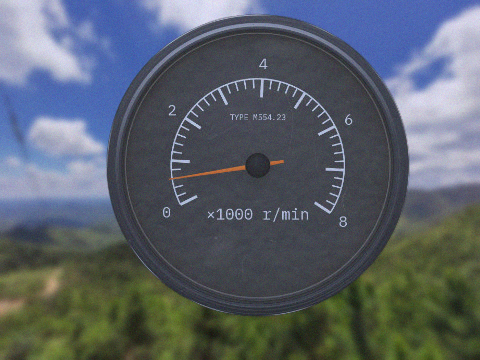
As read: **600** rpm
